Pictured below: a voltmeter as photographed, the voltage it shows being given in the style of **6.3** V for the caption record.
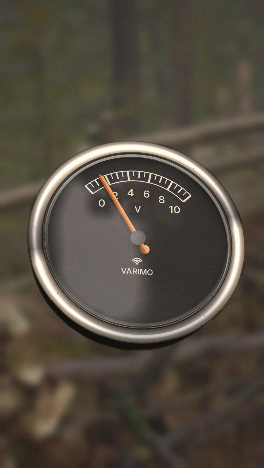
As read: **1.5** V
